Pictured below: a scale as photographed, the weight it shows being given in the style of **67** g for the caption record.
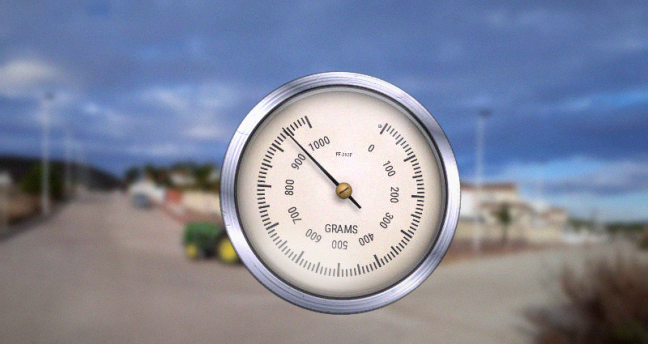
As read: **940** g
